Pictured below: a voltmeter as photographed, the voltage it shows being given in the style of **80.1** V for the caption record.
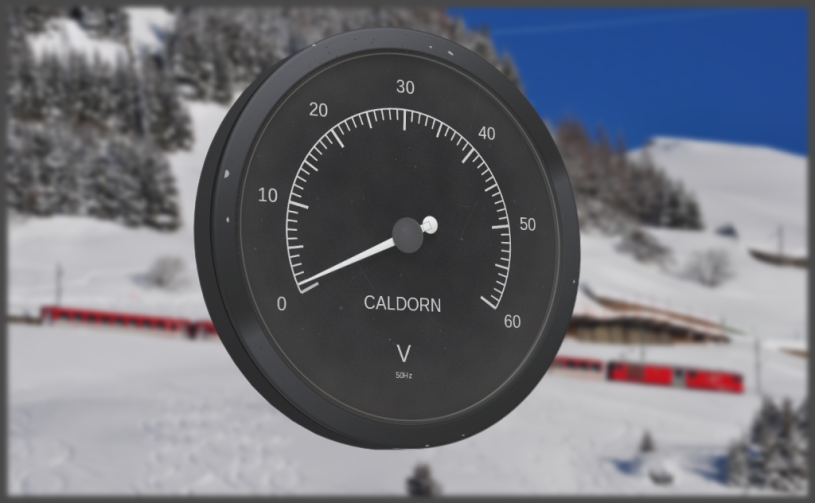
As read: **1** V
